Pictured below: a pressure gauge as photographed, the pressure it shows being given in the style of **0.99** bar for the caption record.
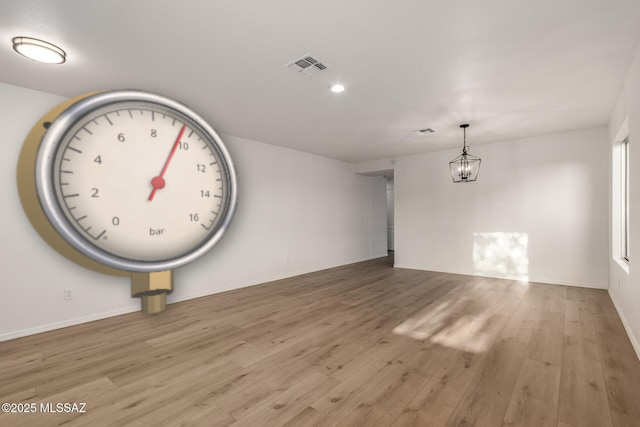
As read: **9.5** bar
